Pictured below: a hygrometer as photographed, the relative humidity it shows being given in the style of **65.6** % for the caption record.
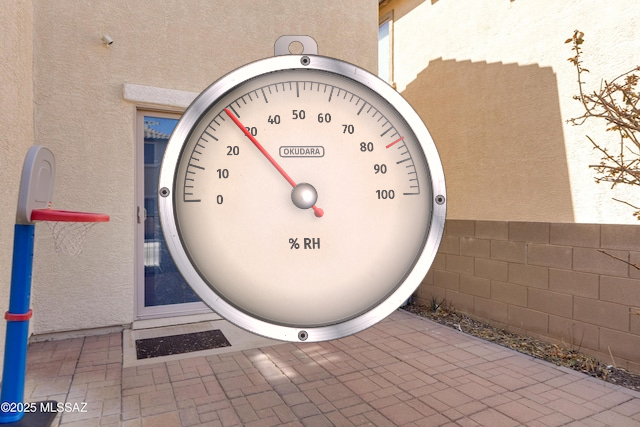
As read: **28** %
